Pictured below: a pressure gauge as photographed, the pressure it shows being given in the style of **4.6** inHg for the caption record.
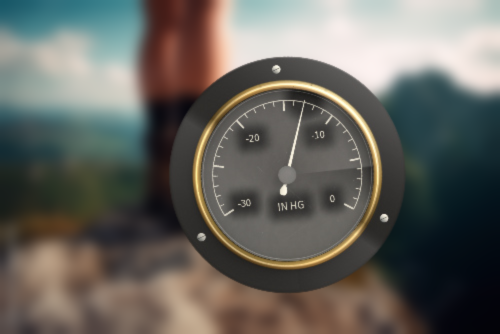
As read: **-13** inHg
